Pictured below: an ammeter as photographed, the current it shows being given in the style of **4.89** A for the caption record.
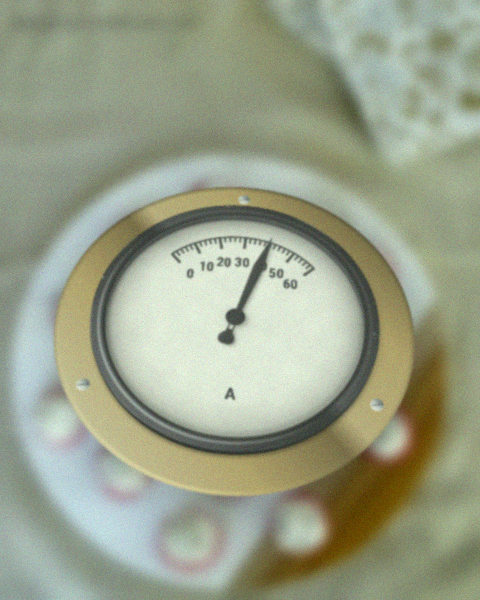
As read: **40** A
